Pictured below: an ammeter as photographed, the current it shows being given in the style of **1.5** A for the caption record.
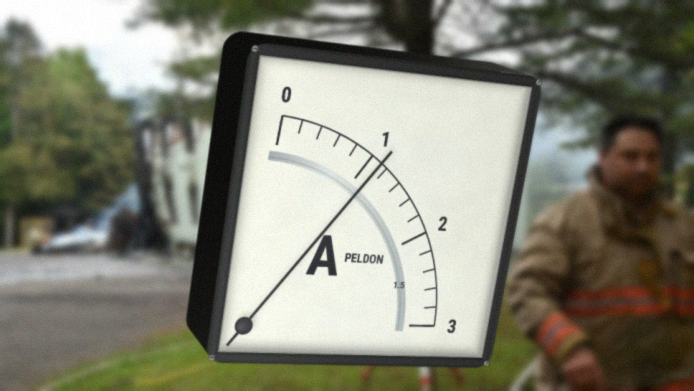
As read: **1.1** A
